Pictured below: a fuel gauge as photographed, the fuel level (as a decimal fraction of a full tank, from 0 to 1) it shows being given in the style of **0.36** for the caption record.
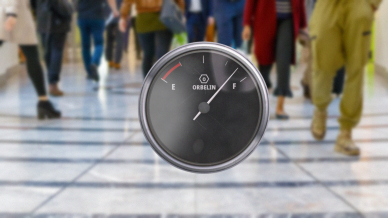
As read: **0.875**
